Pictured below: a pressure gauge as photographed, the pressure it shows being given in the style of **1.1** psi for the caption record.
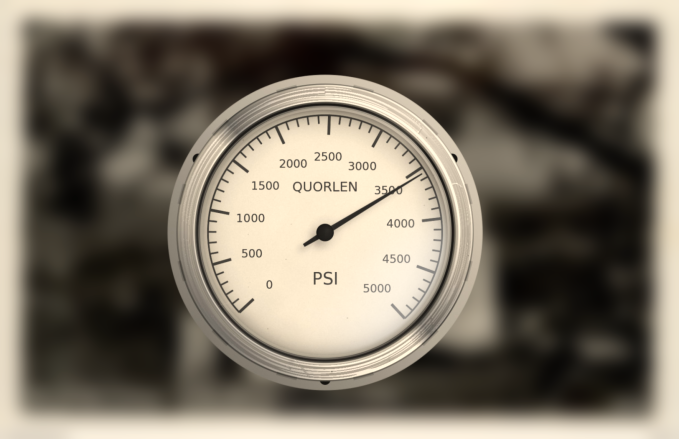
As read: **3550** psi
